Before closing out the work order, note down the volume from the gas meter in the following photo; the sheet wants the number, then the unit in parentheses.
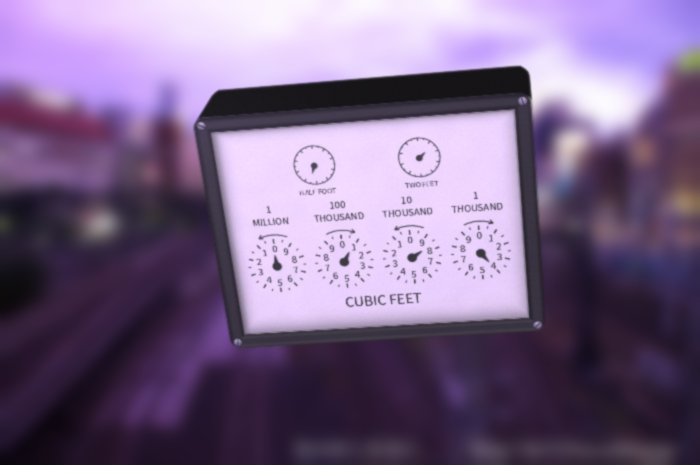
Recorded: 8400 (ft³)
